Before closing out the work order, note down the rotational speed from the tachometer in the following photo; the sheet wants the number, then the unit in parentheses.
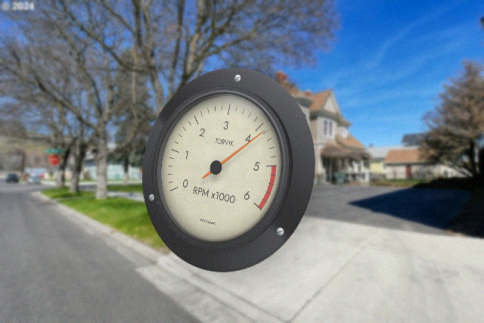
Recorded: 4200 (rpm)
